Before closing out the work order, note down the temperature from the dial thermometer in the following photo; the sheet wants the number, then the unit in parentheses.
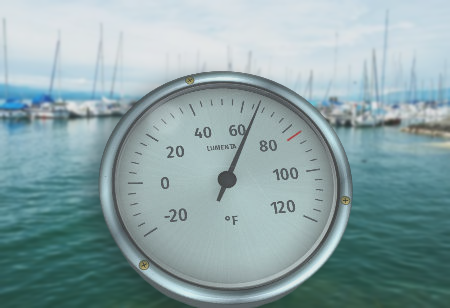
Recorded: 66 (°F)
